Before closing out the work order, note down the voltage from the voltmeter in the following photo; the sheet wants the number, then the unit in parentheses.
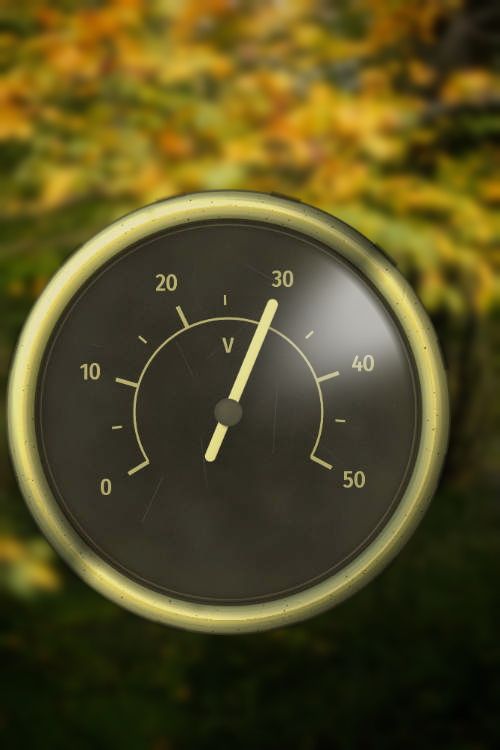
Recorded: 30 (V)
